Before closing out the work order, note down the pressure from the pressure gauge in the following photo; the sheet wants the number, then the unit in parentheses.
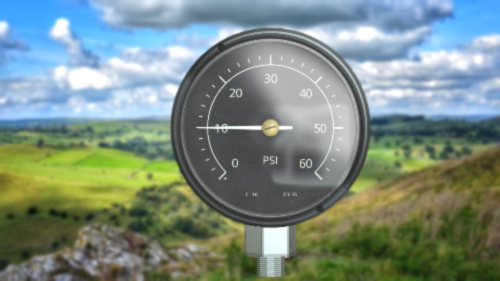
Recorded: 10 (psi)
